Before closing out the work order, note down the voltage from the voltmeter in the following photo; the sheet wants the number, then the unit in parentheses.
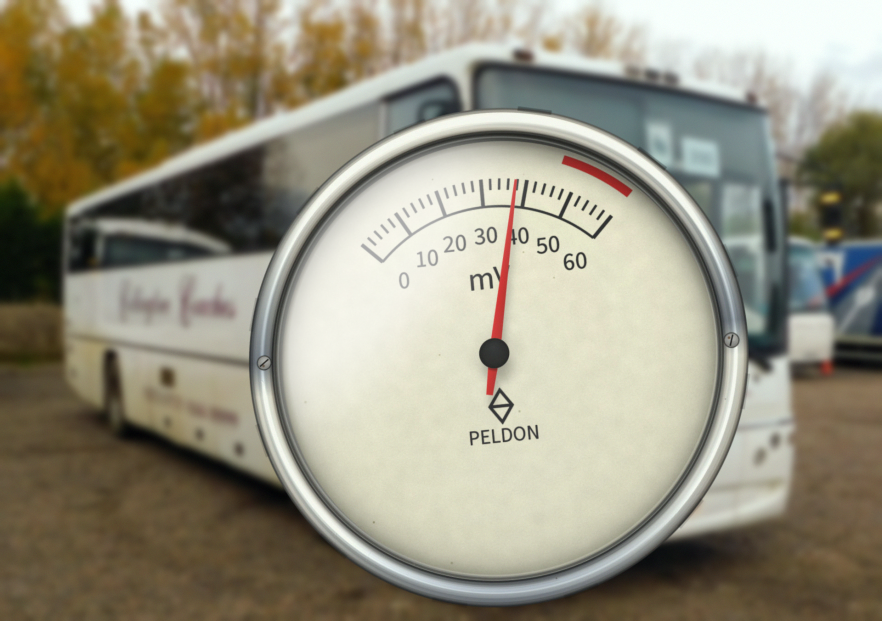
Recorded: 38 (mV)
